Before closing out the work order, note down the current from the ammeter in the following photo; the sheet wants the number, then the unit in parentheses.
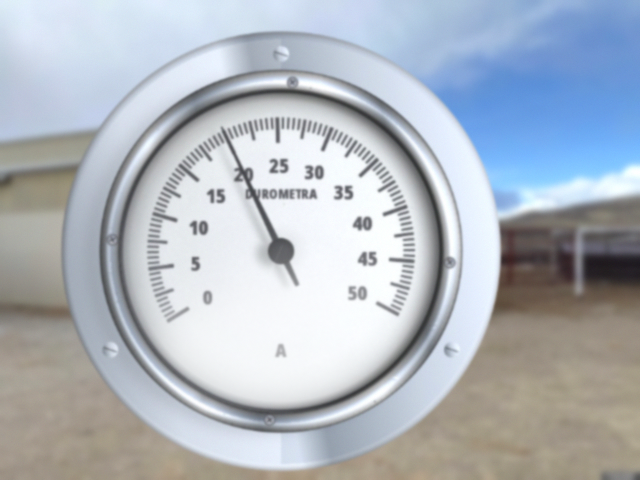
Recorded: 20 (A)
